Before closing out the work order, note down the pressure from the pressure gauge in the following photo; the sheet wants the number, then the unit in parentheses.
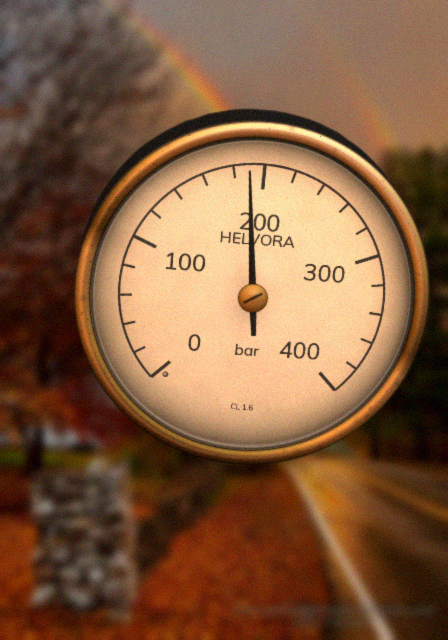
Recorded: 190 (bar)
